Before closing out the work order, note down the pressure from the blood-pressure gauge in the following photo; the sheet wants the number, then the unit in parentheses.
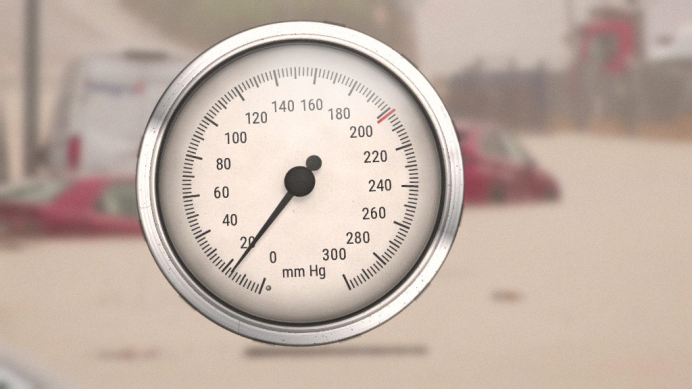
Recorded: 16 (mmHg)
